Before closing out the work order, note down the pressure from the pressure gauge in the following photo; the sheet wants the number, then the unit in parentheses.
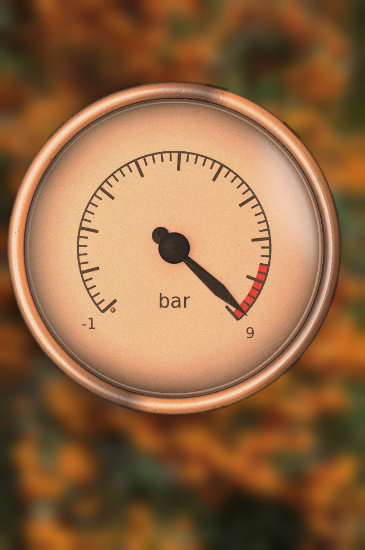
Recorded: 8.8 (bar)
